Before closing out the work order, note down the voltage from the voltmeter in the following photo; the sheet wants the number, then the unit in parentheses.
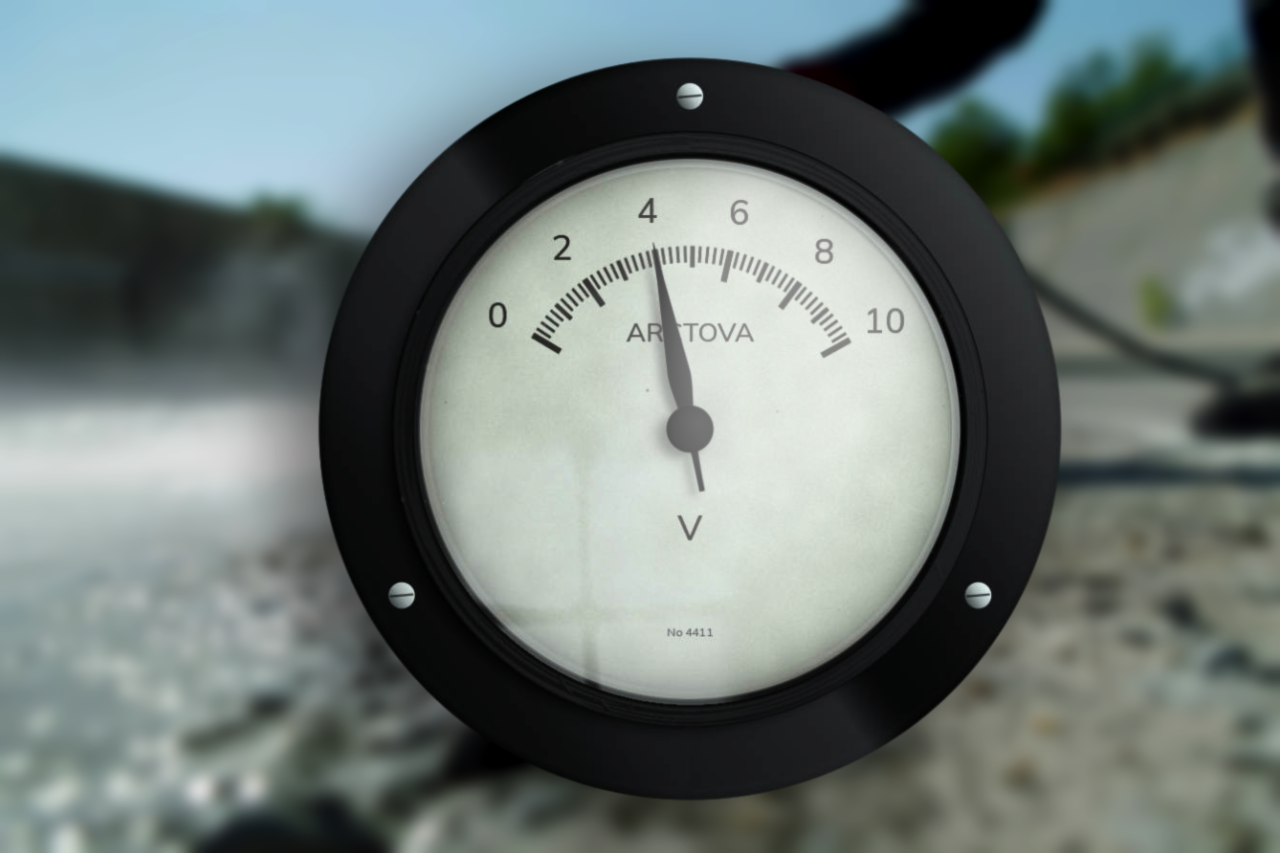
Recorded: 4 (V)
